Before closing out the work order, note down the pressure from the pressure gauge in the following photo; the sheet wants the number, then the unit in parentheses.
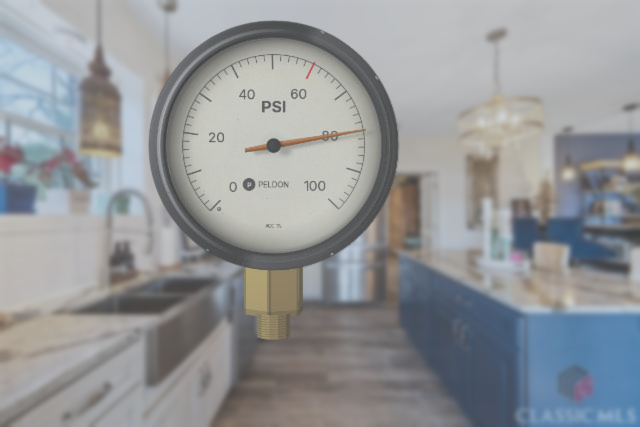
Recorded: 80 (psi)
